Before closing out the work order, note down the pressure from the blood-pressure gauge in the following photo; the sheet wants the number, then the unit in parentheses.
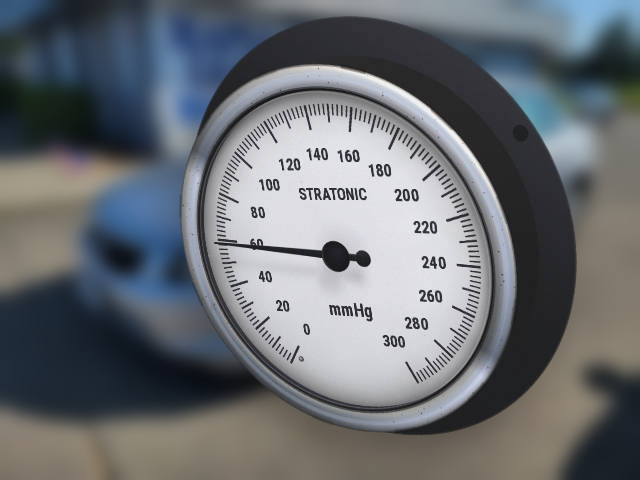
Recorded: 60 (mmHg)
